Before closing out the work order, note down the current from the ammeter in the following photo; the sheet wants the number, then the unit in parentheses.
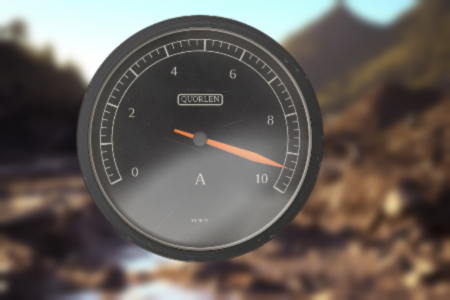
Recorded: 9.4 (A)
